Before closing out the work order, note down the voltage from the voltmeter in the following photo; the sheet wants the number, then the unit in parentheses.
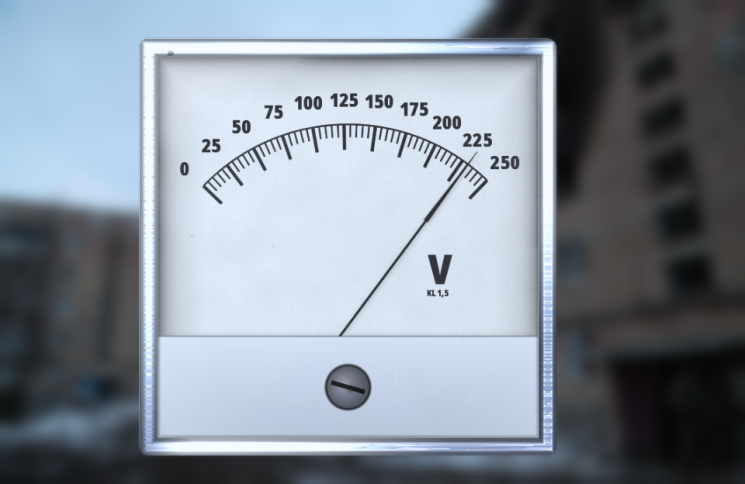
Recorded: 230 (V)
